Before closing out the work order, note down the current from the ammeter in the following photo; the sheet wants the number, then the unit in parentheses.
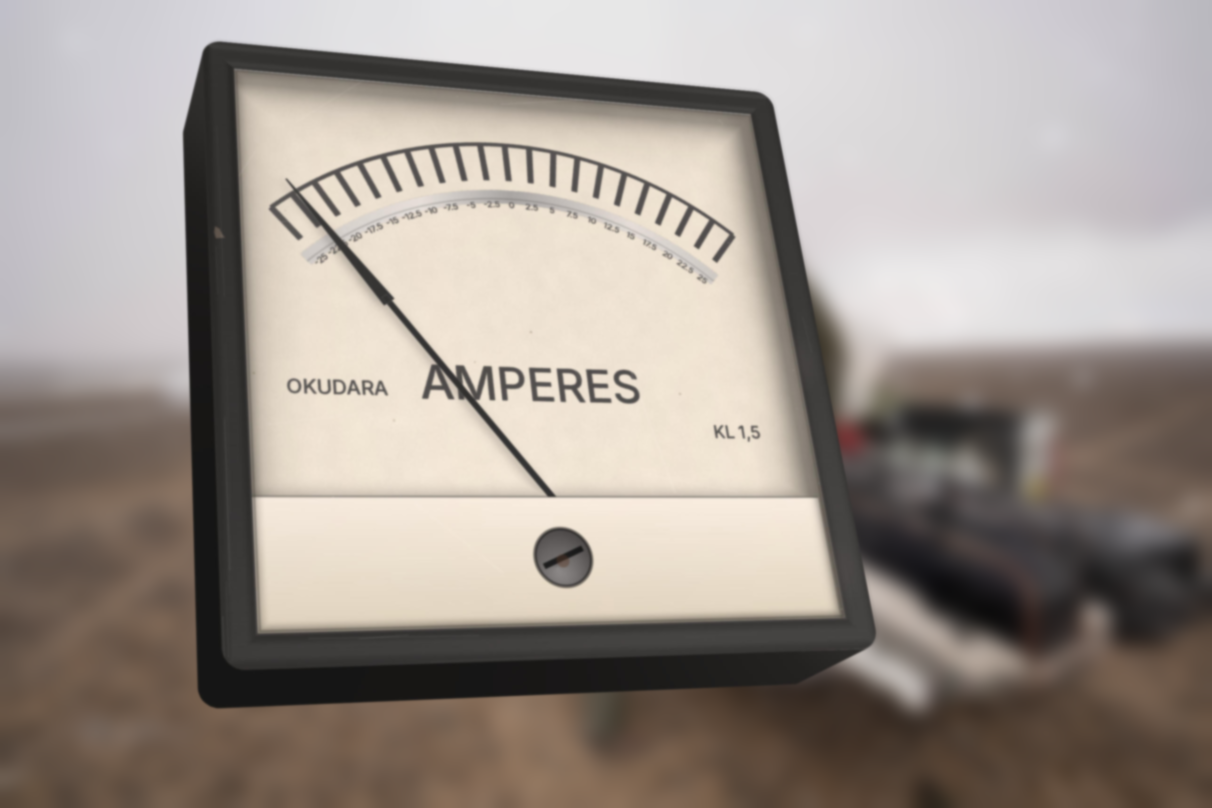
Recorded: -22.5 (A)
